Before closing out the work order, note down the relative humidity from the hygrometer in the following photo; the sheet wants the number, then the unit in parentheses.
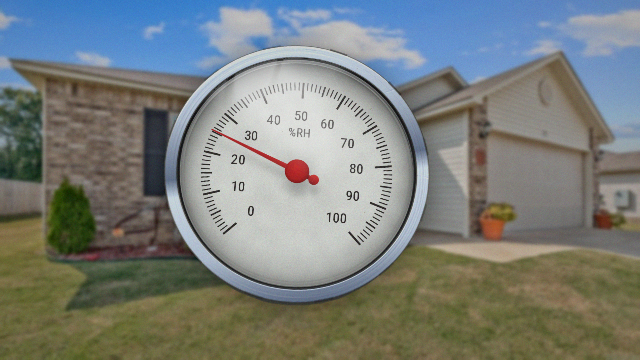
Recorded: 25 (%)
